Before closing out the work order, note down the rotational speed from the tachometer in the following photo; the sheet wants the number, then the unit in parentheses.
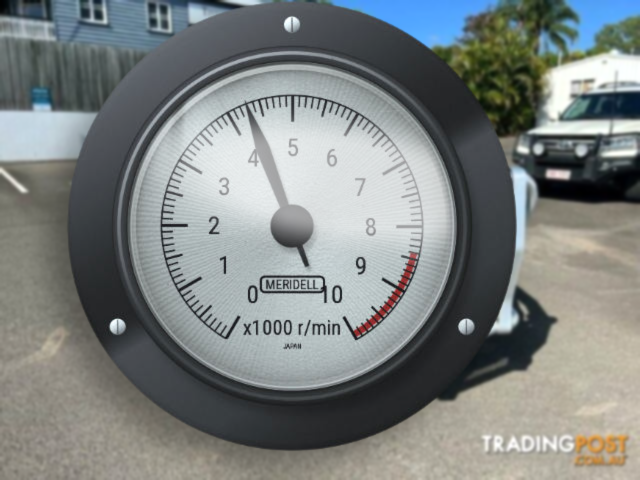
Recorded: 4300 (rpm)
